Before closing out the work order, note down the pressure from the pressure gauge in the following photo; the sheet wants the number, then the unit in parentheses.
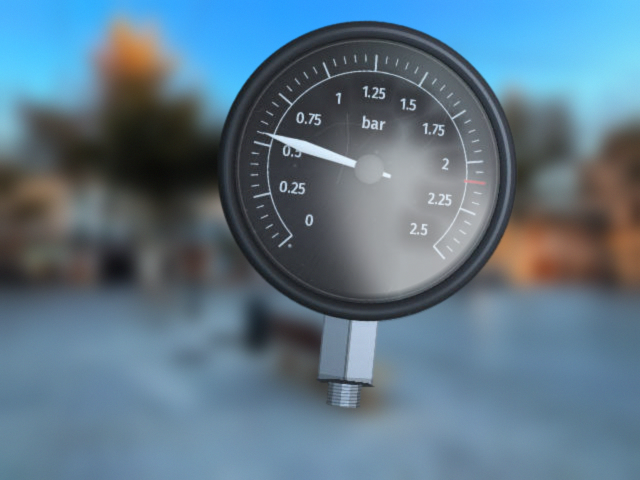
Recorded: 0.55 (bar)
